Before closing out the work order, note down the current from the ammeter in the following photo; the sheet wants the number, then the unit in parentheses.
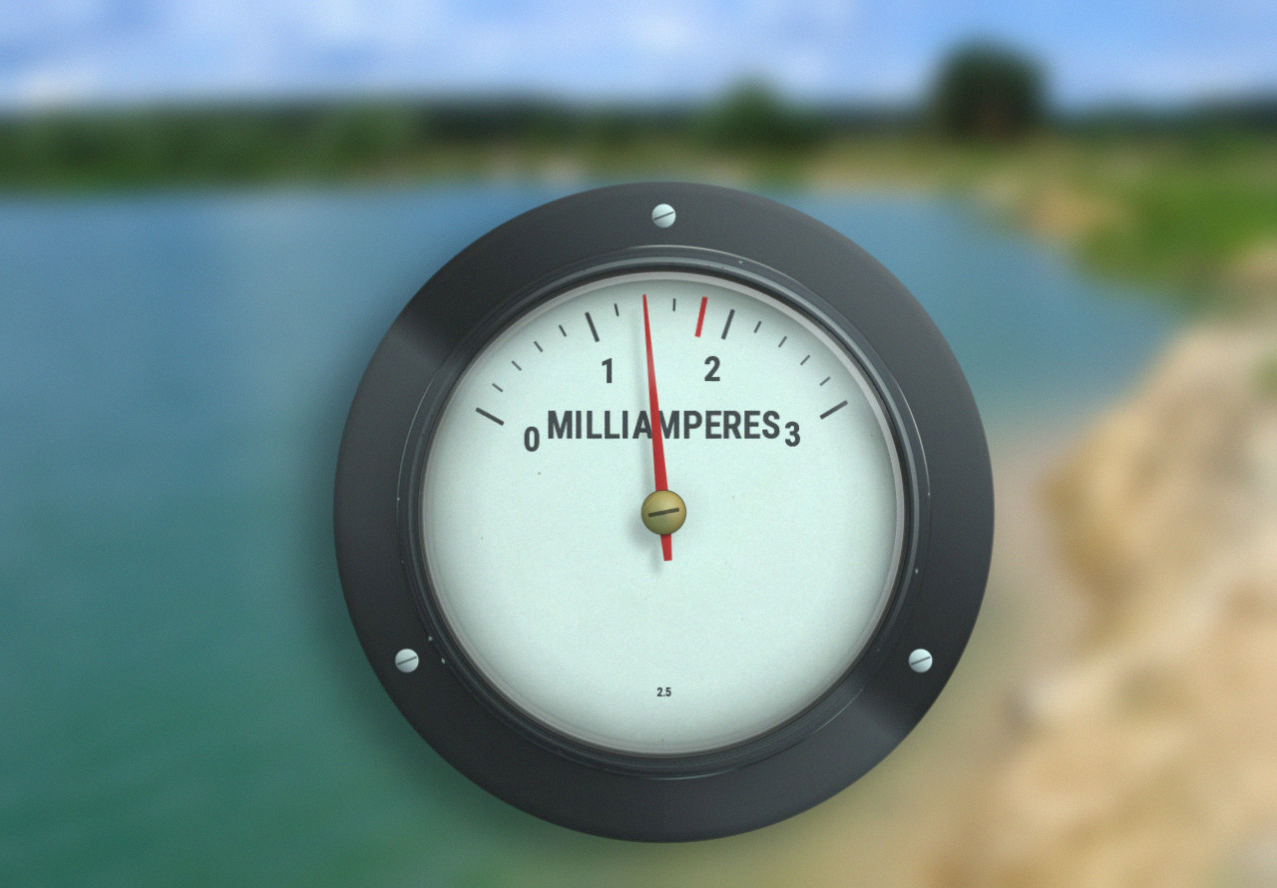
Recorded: 1.4 (mA)
